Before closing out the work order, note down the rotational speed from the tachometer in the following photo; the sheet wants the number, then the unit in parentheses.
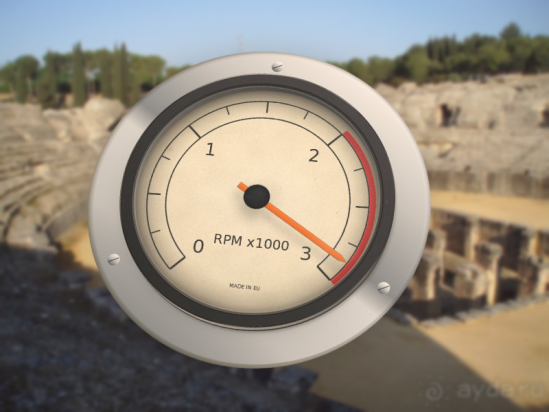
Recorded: 2875 (rpm)
